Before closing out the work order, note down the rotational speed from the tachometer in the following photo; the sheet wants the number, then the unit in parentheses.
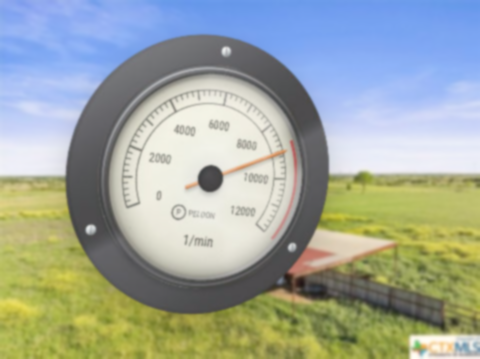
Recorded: 9000 (rpm)
